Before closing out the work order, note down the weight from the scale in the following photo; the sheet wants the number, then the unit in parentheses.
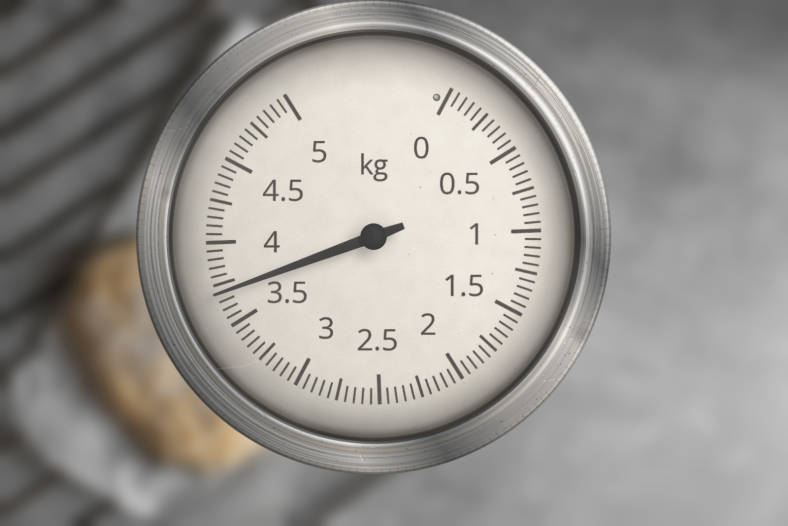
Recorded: 3.7 (kg)
